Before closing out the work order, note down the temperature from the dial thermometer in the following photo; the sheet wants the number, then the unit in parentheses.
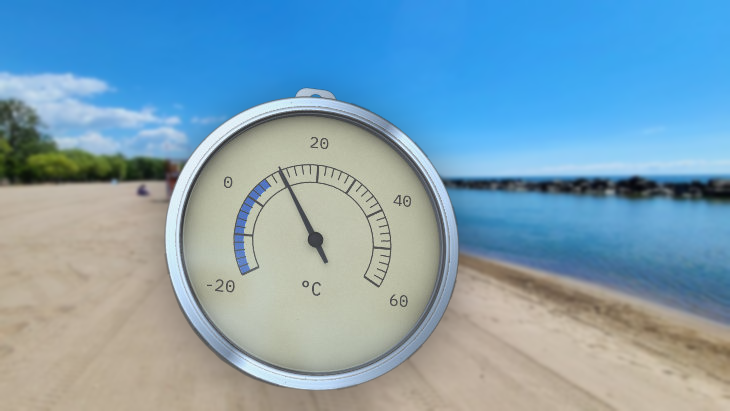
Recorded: 10 (°C)
